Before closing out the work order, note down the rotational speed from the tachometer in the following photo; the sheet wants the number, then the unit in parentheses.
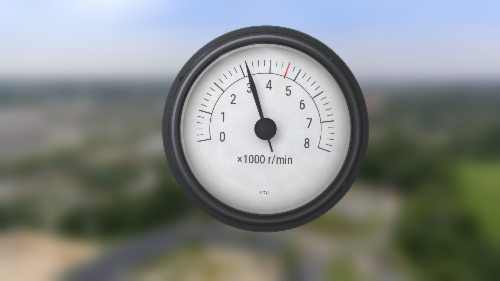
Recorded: 3200 (rpm)
